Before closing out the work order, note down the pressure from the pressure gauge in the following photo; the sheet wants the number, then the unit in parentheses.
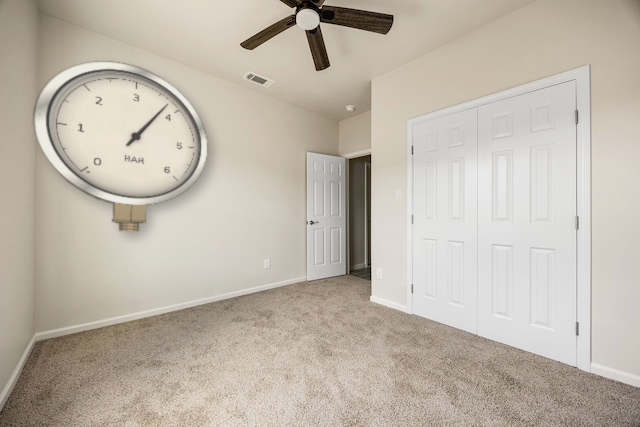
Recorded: 3.75 (bar)
